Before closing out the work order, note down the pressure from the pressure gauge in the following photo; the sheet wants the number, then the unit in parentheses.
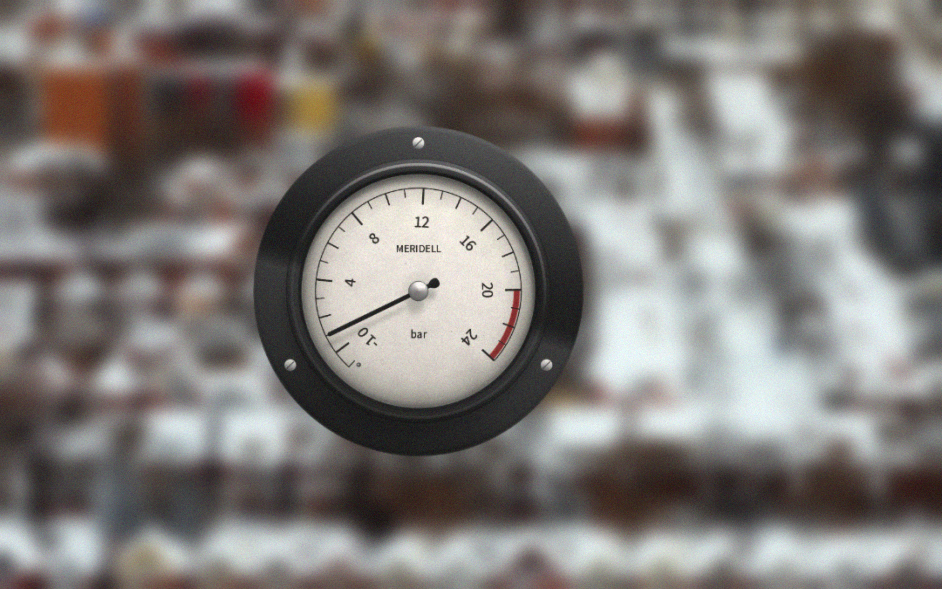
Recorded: 1 (bar)
